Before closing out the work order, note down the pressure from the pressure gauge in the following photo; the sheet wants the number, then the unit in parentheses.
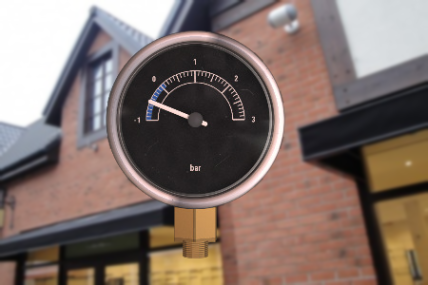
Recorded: -0.5 (bar)
